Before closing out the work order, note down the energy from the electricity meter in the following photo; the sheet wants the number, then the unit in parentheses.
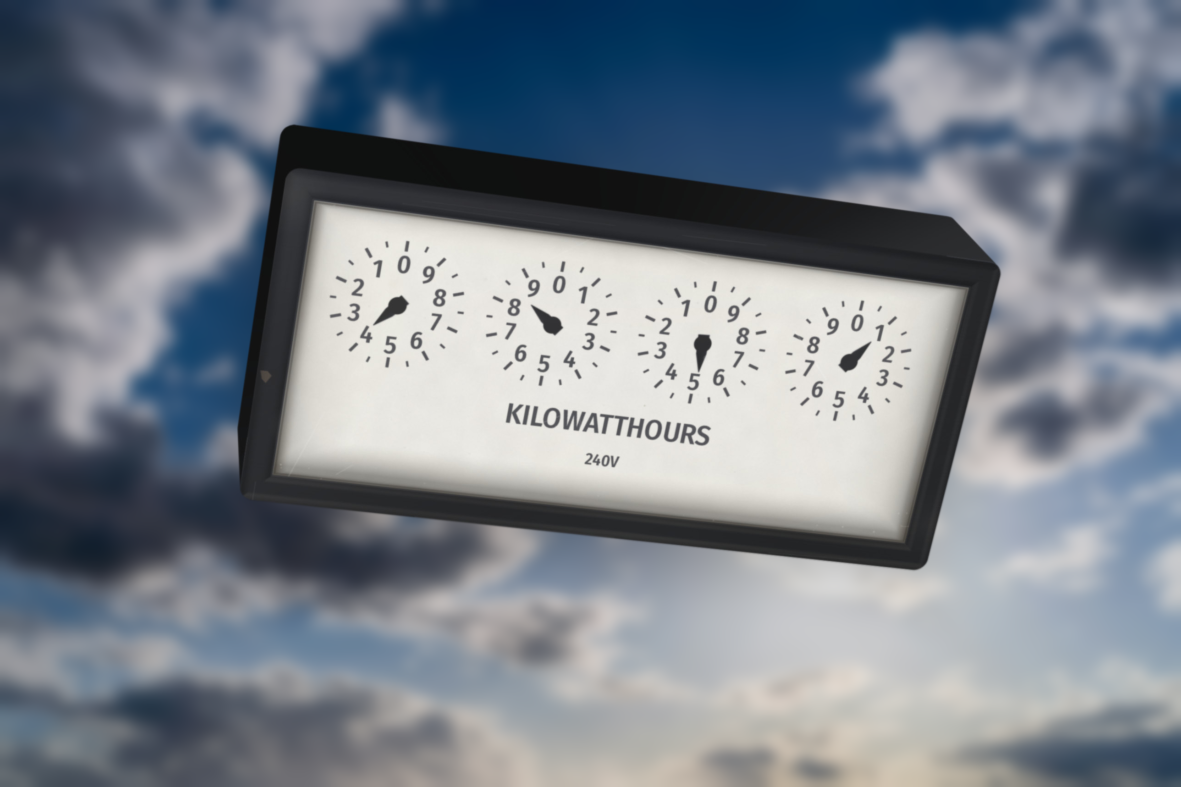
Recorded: 3851 (kWh)
